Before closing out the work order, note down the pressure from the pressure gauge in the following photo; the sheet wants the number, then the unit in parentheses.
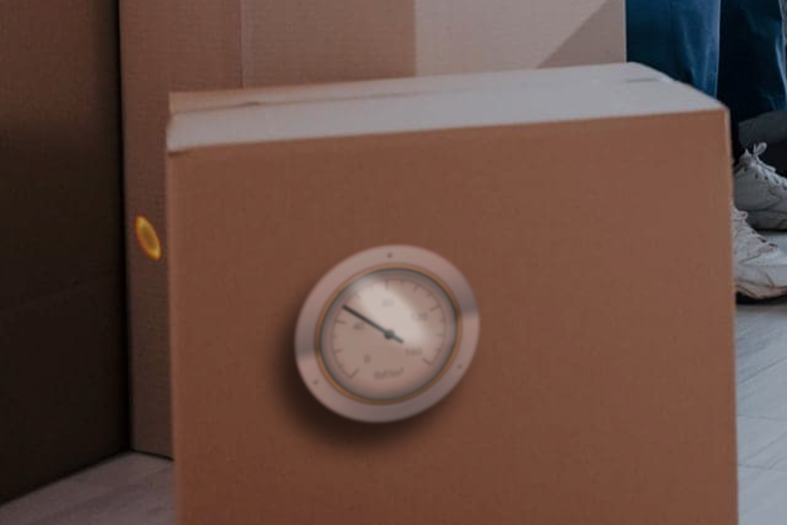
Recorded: 50 (psi)
